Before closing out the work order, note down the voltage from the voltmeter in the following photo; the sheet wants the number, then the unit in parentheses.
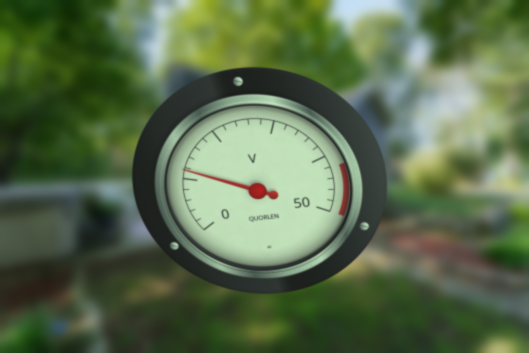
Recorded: 12 (V)
